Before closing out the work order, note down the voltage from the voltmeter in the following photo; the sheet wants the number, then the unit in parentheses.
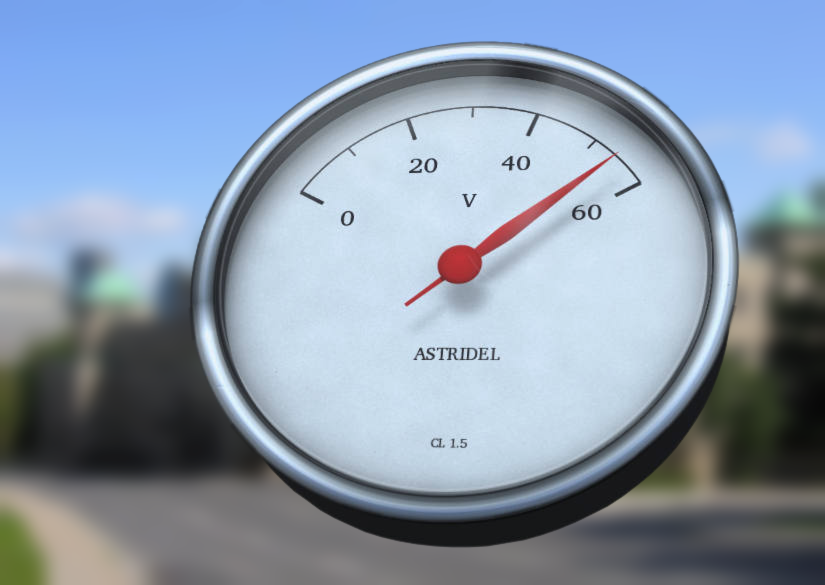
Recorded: 55 (V)
